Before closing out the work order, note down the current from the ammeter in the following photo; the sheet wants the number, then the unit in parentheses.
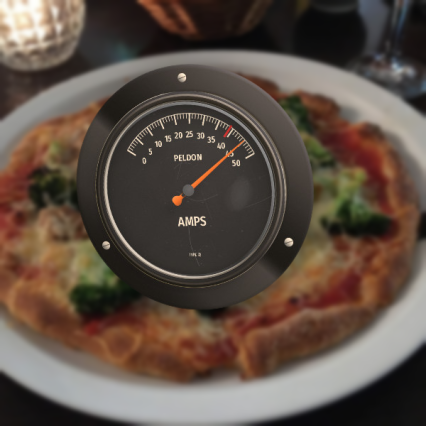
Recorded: 45 (A)
